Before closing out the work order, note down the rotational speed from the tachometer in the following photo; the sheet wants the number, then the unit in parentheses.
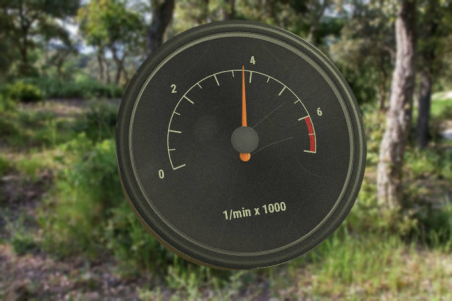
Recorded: 3750 (rpm)
